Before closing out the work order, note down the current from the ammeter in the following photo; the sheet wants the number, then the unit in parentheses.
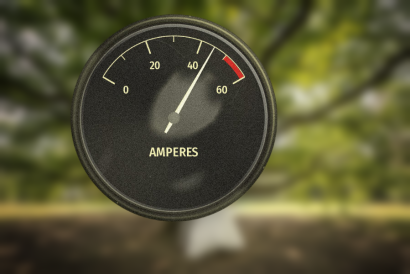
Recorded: 45 (A)
